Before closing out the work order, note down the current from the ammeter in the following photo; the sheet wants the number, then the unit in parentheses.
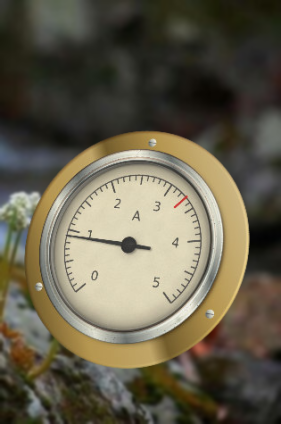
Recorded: 0.9 (A)
